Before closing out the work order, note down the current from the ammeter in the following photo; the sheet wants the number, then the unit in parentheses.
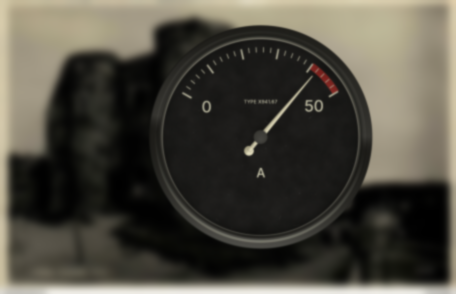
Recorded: 42 (A)
